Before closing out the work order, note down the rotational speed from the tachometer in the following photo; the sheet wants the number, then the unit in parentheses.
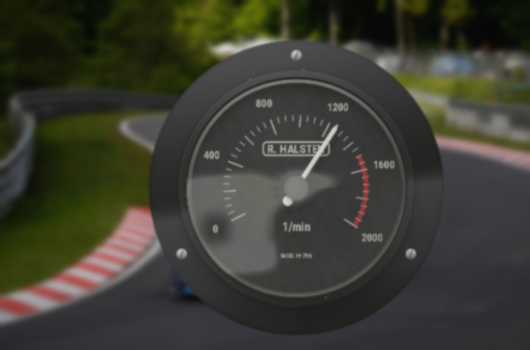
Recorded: 1250 (rpm)
